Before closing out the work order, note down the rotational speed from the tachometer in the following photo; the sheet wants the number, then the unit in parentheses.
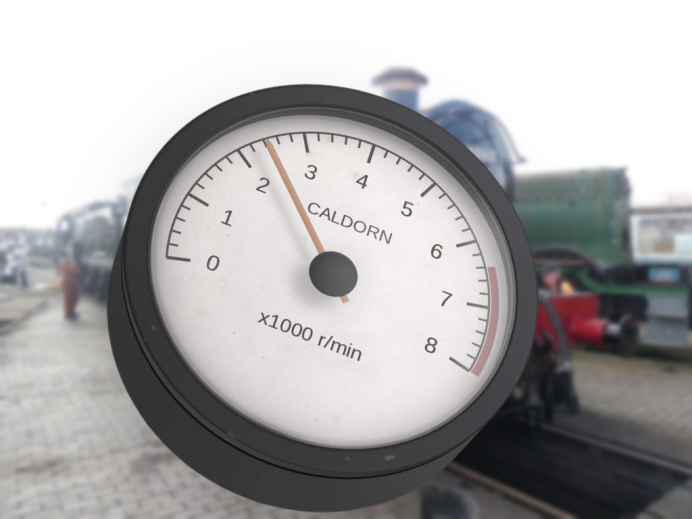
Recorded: 2400 (rpm)
